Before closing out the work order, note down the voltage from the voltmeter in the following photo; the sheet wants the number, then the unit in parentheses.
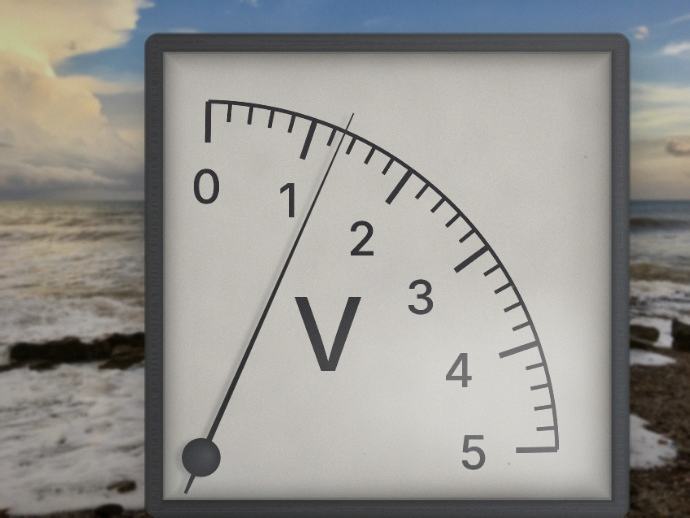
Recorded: 1.3 (V)
